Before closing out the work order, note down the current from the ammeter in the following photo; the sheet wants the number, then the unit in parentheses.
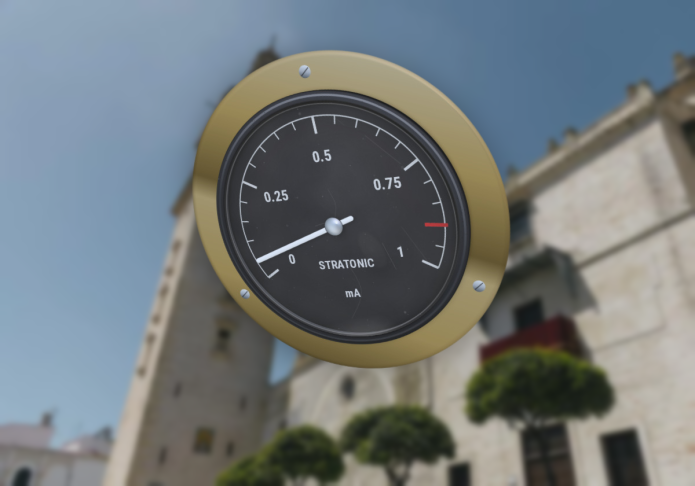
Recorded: 0.05 (mA)
